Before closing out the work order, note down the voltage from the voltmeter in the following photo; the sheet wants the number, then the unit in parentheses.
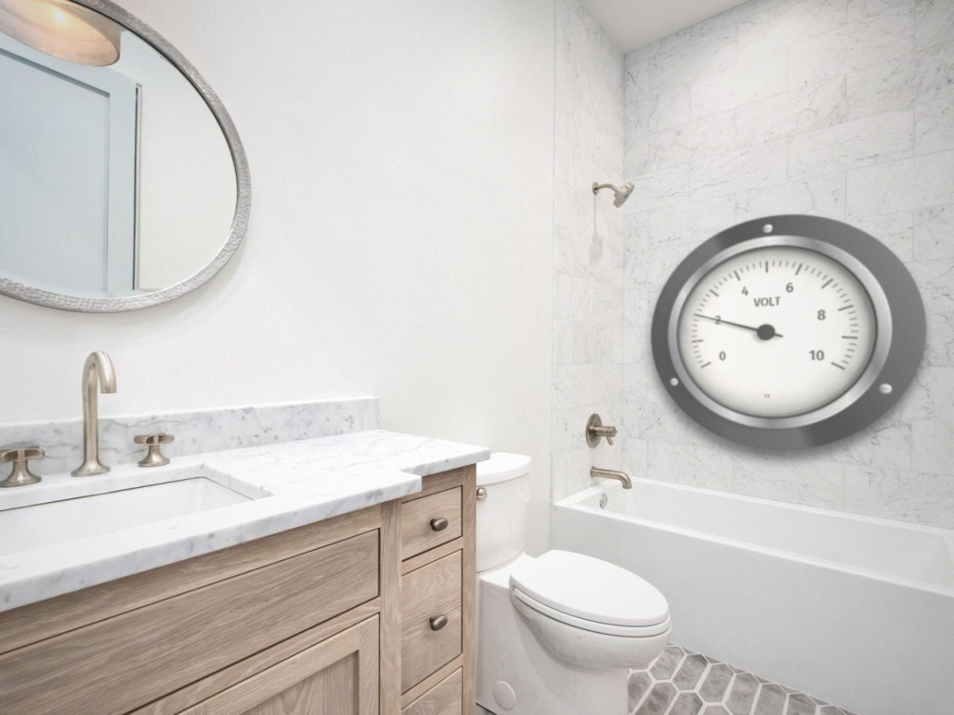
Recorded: 2 (V)
